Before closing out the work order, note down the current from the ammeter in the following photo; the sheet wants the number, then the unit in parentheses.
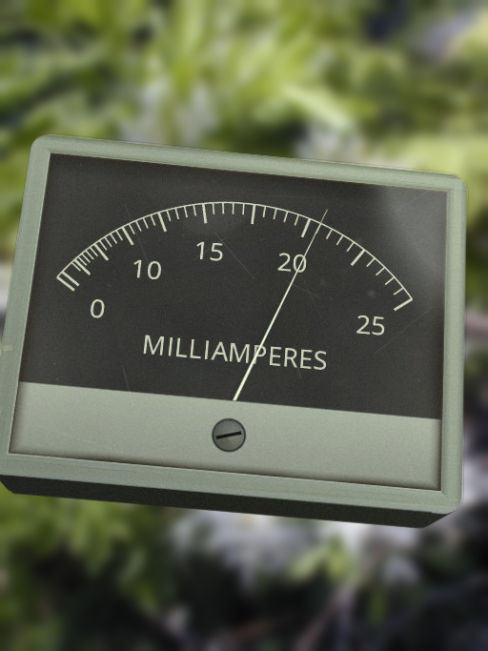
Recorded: 20.5 (mA)
